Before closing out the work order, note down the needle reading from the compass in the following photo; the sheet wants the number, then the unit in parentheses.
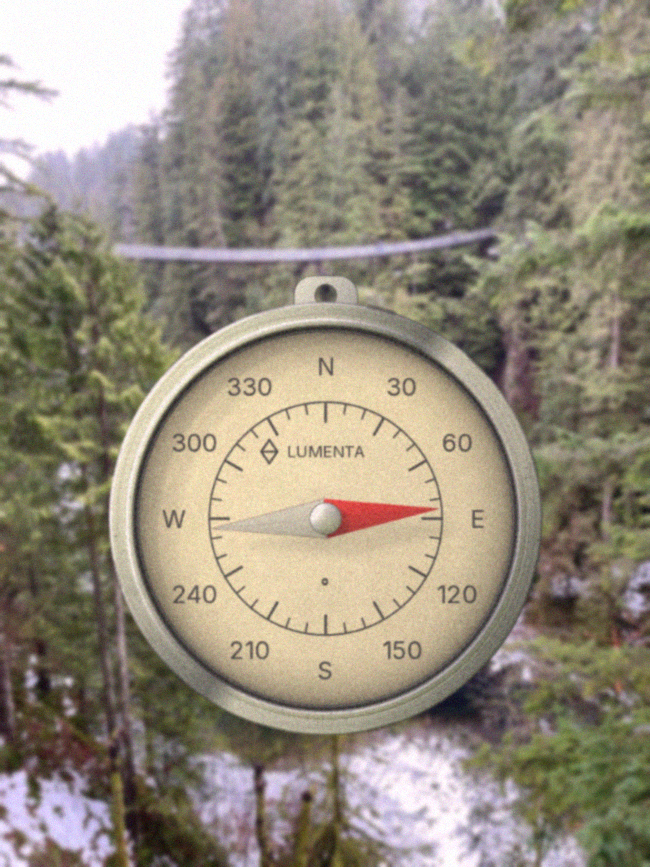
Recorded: 85 (°)
